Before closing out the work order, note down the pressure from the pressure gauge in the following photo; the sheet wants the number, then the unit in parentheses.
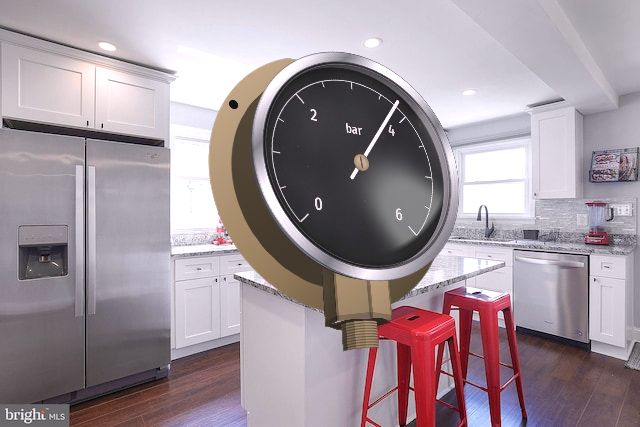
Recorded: 3.75 (bar)
